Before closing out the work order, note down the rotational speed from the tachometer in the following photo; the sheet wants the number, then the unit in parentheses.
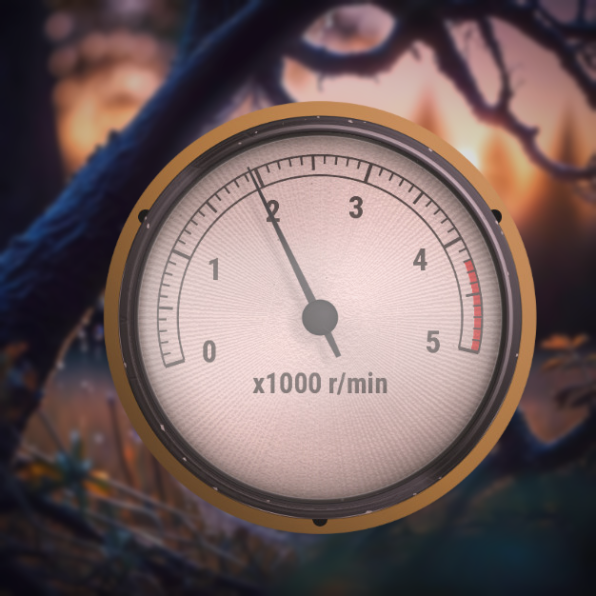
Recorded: 1950 (rpm)
